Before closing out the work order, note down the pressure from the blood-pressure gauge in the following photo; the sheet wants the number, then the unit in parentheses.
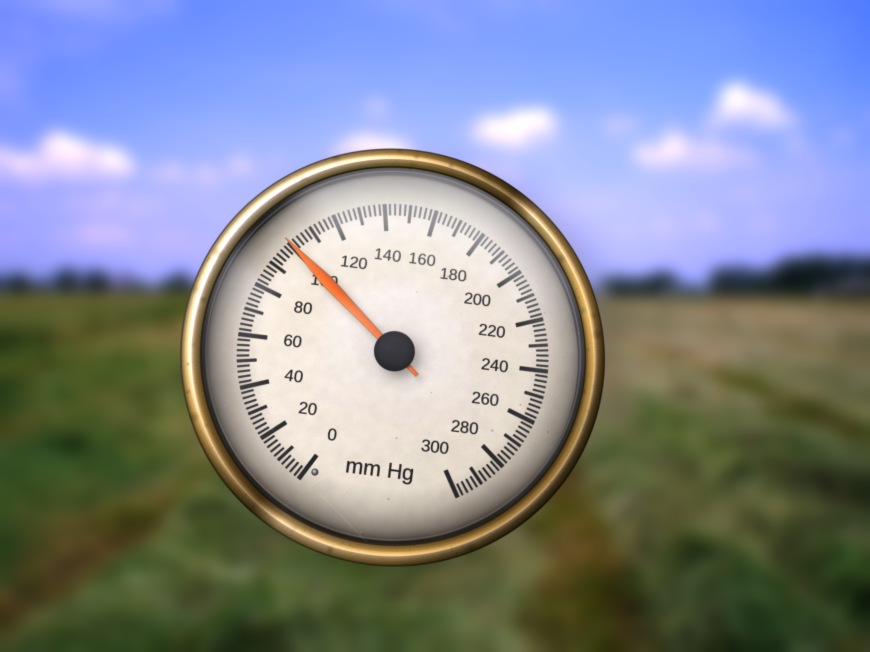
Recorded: 100 (mmHg)
